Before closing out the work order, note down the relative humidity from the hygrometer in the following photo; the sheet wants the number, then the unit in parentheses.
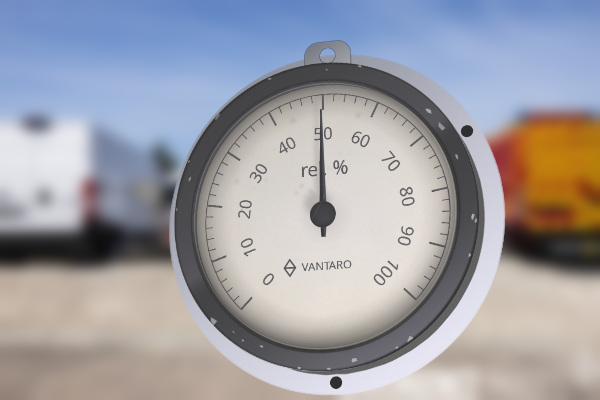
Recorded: 50 (%)
